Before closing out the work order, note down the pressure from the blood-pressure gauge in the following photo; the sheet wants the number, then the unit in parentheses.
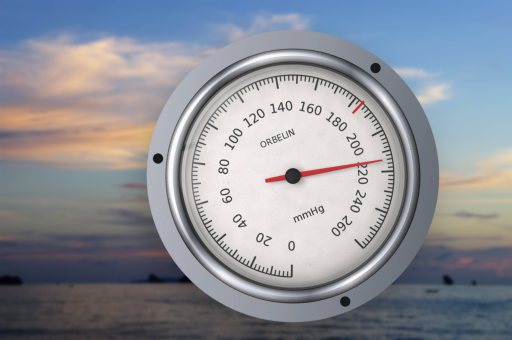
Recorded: 214 (mmHg)
